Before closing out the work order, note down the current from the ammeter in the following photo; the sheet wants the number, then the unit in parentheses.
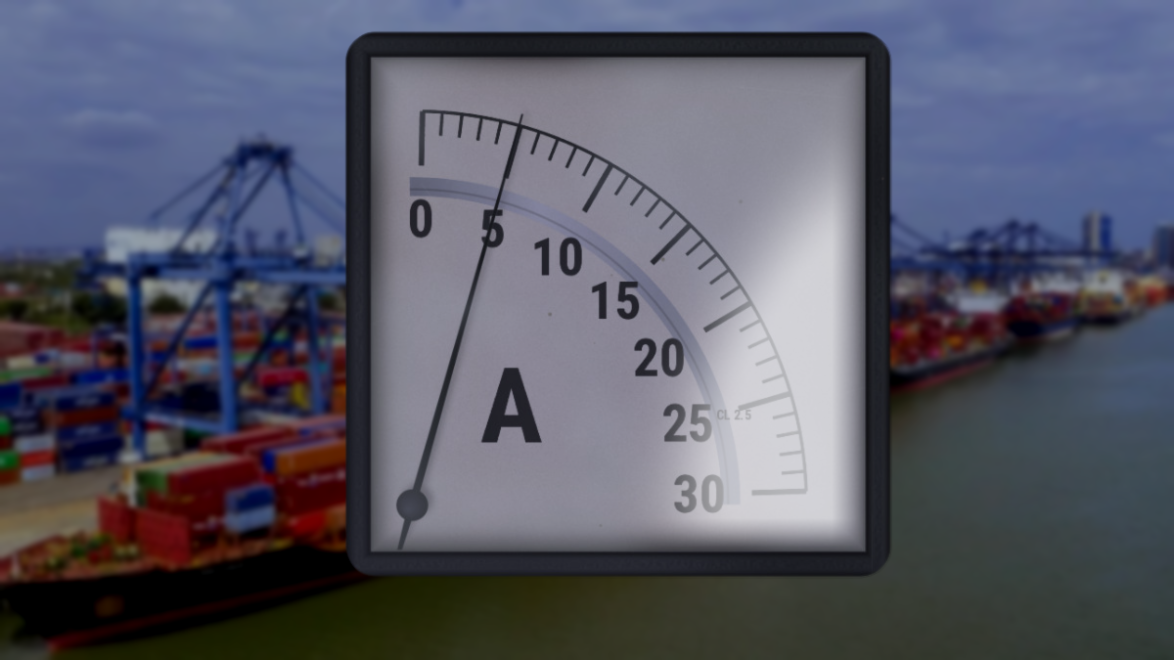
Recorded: 5 (A)
